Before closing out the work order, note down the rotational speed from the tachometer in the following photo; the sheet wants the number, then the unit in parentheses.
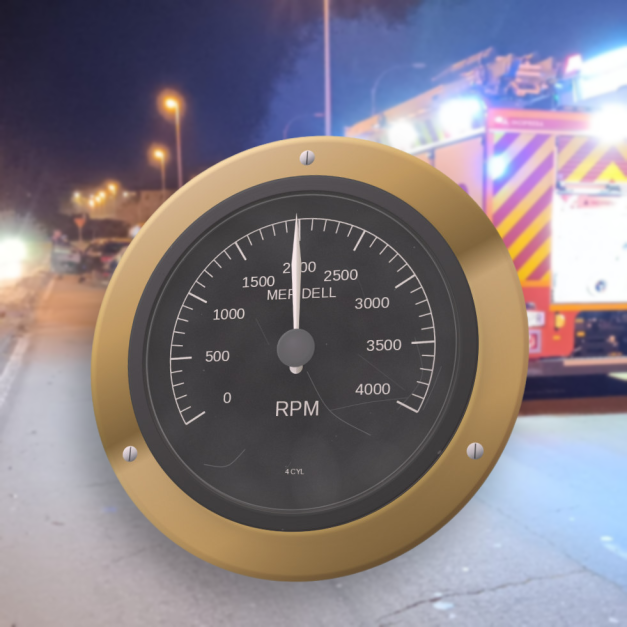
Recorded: 2000 (rpm)
